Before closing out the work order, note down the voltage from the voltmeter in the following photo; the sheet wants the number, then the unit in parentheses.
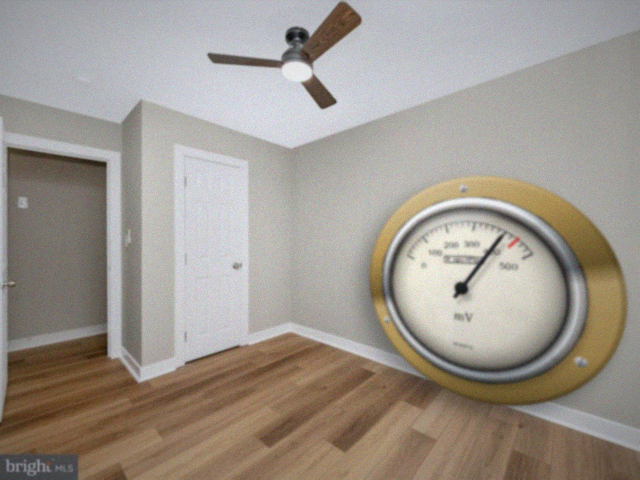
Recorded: 400 (mV)
